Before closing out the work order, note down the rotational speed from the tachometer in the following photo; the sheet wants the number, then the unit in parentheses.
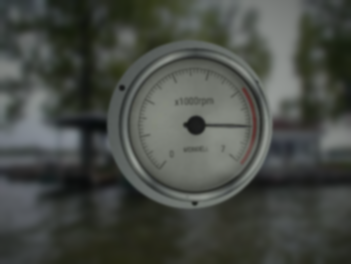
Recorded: 6000 (rpm)
